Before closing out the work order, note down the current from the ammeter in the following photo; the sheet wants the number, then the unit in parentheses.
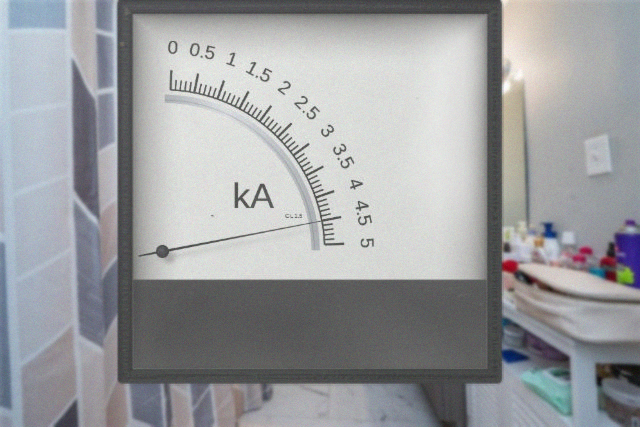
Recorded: 4.5 (kA)
